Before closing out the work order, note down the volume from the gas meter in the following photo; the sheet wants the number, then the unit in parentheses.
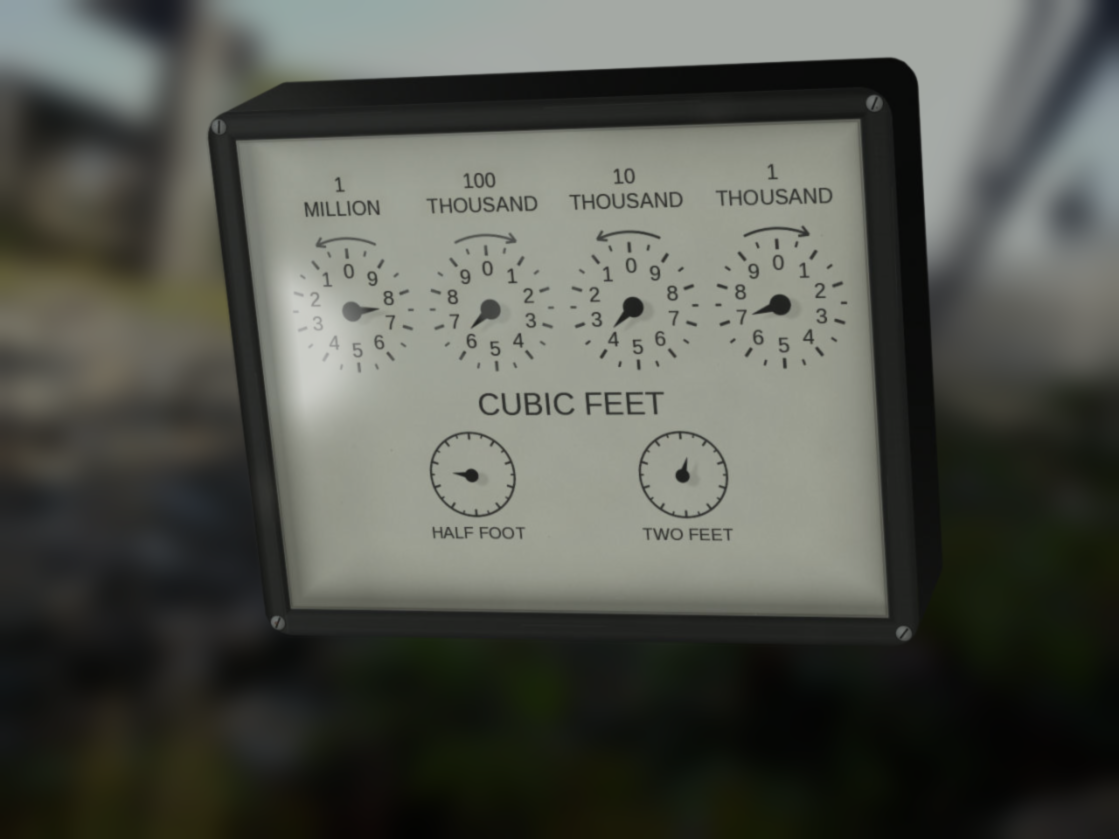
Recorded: 763700 (ft³)
